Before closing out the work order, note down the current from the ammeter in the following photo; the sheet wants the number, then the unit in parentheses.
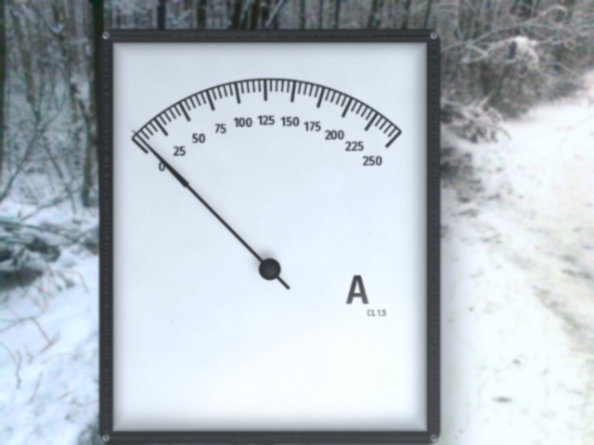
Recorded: 5 (A)
